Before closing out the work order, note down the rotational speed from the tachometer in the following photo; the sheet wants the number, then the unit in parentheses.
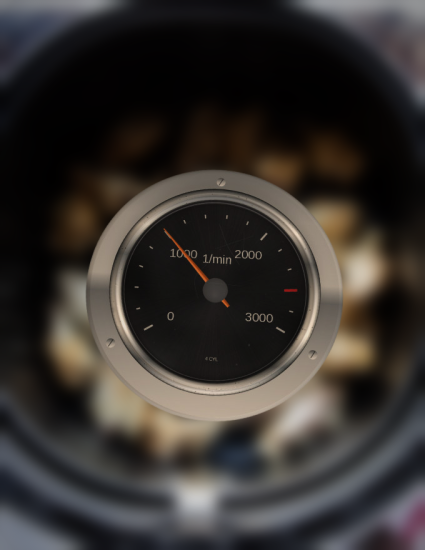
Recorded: 1000 (rpm)
